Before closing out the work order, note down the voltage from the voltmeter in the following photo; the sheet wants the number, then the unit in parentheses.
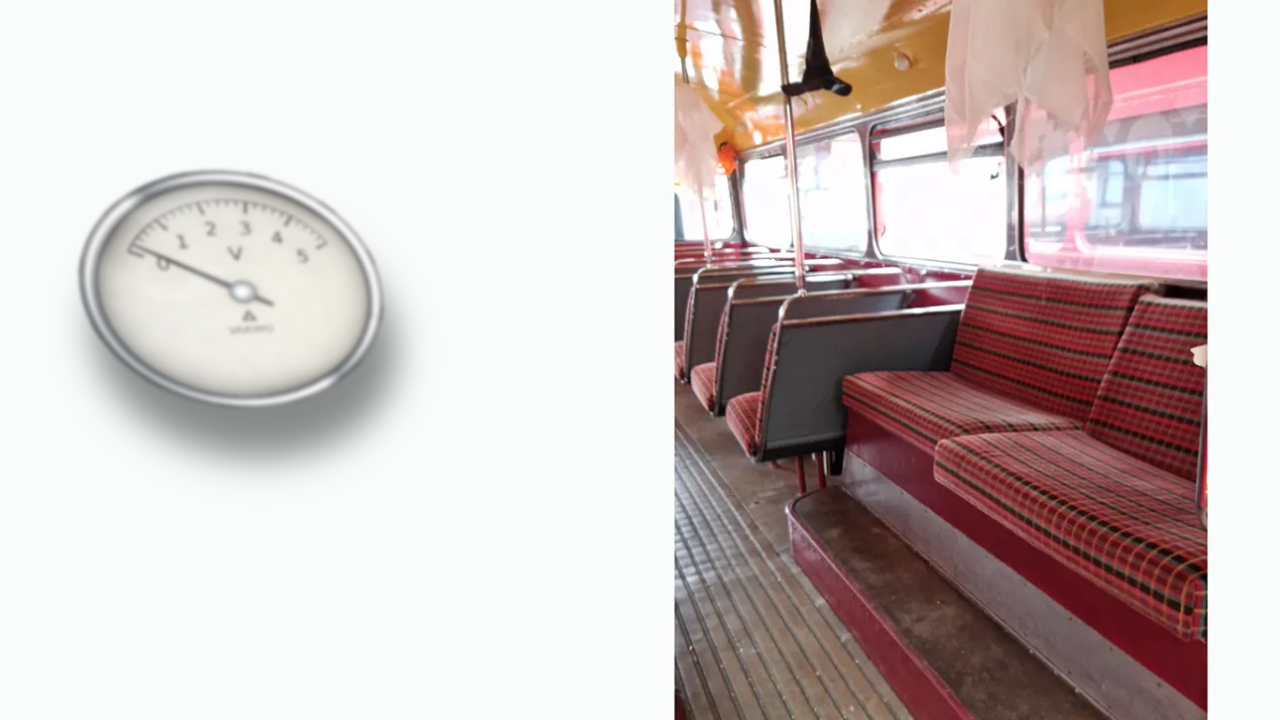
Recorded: 0.2 (V)
